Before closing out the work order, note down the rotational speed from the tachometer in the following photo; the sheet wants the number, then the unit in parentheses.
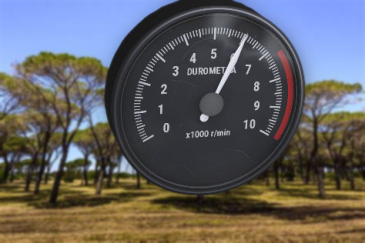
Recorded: 6000 (rpm)
